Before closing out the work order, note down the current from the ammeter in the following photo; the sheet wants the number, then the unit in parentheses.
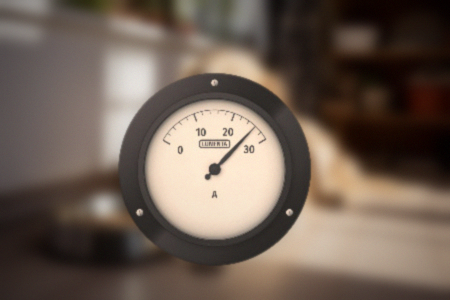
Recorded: 26 (A)
